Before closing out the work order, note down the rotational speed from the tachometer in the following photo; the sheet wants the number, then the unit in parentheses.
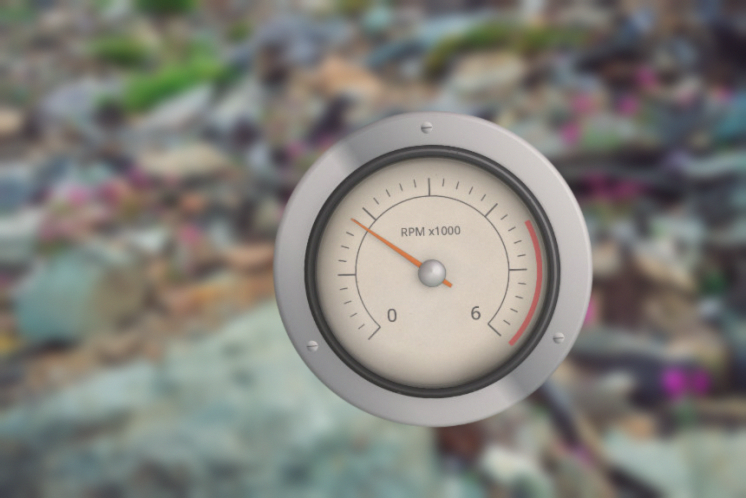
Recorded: 1800 (rpm)
